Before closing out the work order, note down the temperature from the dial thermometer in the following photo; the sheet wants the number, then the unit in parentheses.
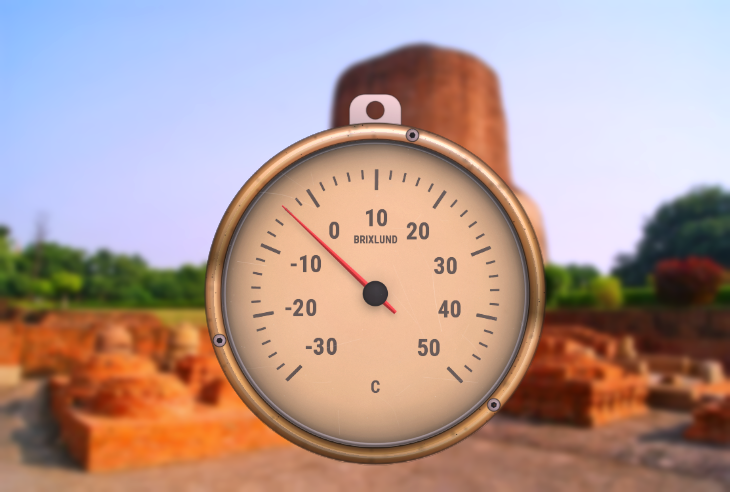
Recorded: -4 (°C)
